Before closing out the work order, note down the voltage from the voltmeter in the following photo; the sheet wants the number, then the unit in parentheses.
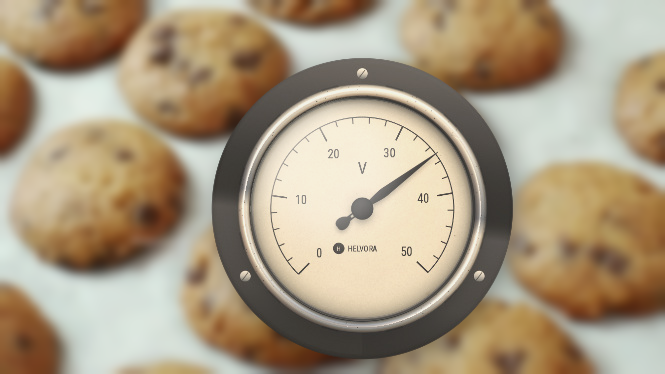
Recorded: 35 (V)
